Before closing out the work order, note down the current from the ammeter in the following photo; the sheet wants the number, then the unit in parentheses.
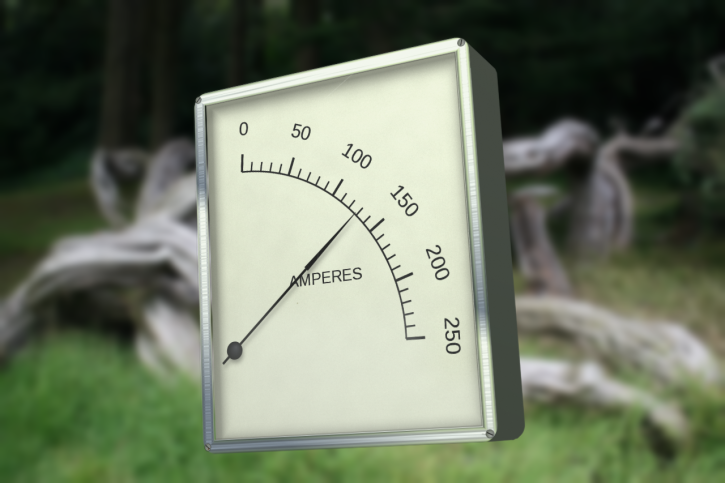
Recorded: 130 (A)
